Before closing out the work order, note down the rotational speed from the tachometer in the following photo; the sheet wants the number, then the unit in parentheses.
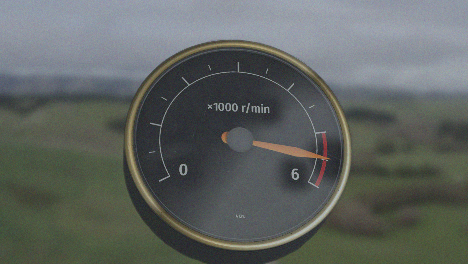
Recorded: 5500 (rpm)
